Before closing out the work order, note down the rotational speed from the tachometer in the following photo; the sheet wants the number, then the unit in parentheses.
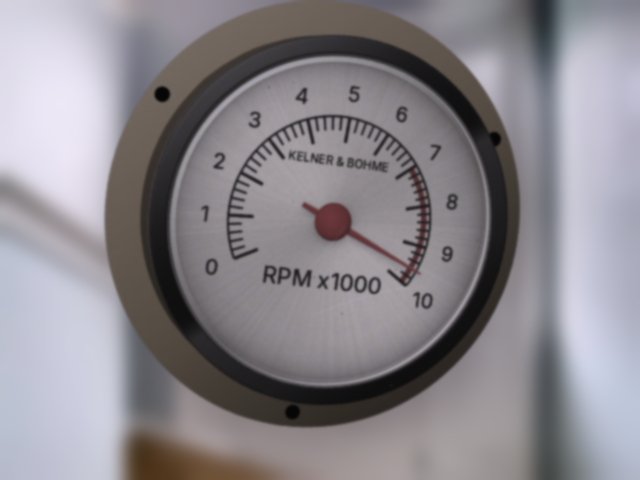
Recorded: 9600 (rpm)
